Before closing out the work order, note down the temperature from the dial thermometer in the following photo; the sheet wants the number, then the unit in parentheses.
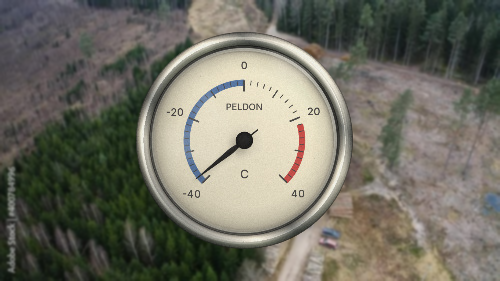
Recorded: -38 (°C)
